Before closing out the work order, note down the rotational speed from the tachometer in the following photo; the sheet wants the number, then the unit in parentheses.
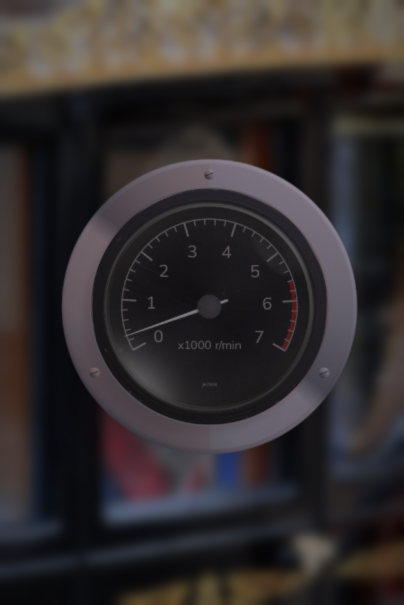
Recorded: 300 (rpm)
